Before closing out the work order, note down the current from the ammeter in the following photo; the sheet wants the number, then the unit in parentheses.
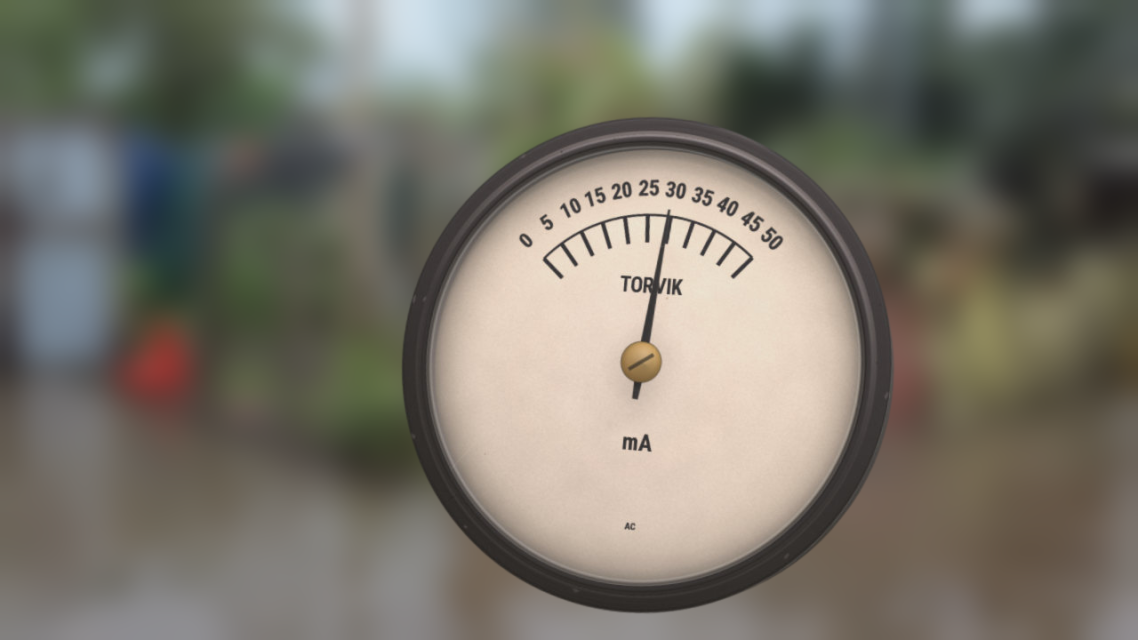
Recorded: 30 (mA)
